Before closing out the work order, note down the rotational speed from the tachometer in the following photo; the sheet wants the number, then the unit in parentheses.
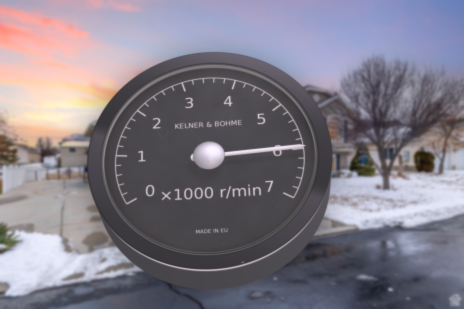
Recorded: 6000 (rpm)
